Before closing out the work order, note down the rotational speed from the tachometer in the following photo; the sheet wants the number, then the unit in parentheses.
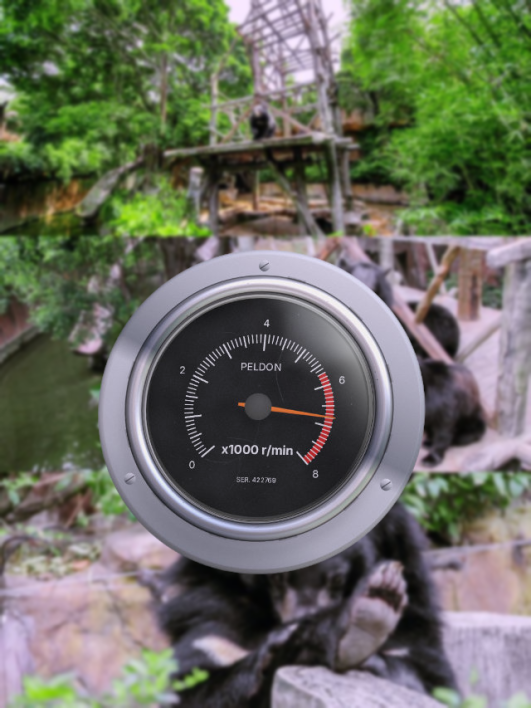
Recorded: 6800 (rpm)
